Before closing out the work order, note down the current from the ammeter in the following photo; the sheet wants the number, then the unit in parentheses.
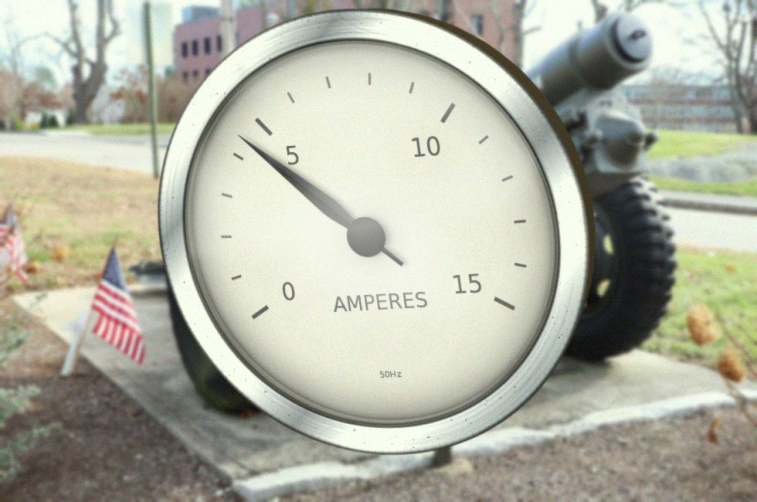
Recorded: 4.5 (A)
